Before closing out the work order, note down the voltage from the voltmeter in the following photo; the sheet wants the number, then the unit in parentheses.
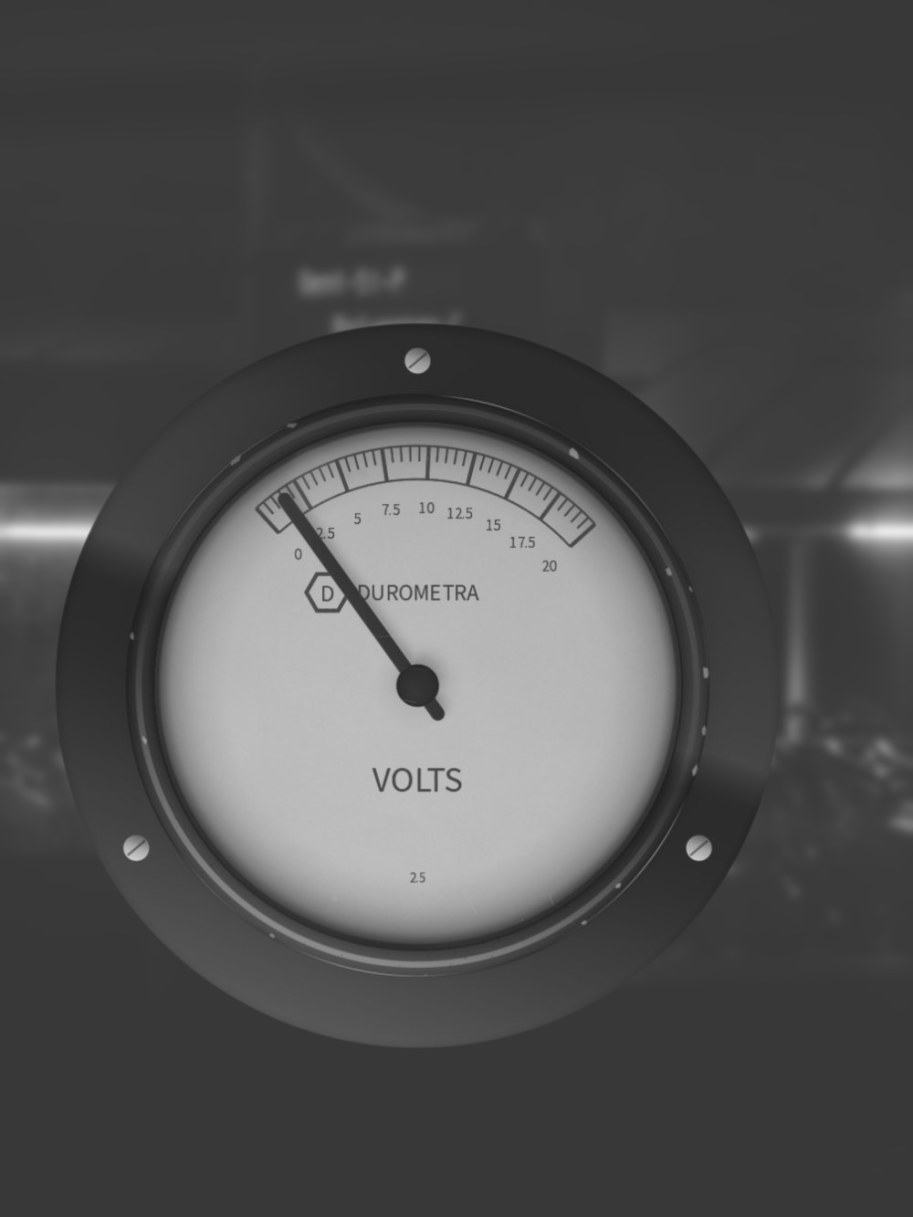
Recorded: 1.5 (V)
